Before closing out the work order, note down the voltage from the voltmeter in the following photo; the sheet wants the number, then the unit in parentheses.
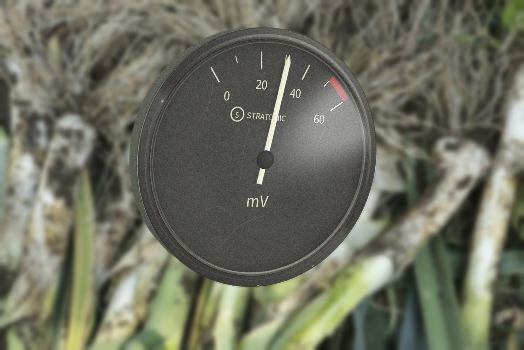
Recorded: 30 (mV)
